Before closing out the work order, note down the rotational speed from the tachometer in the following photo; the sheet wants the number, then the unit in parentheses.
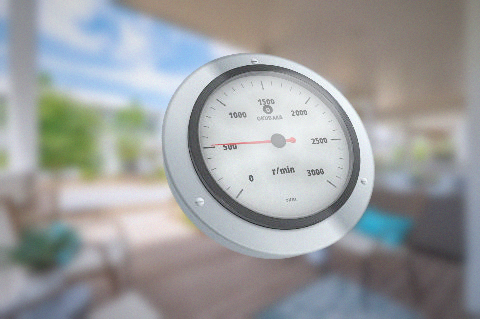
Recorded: 500 (rpm)
